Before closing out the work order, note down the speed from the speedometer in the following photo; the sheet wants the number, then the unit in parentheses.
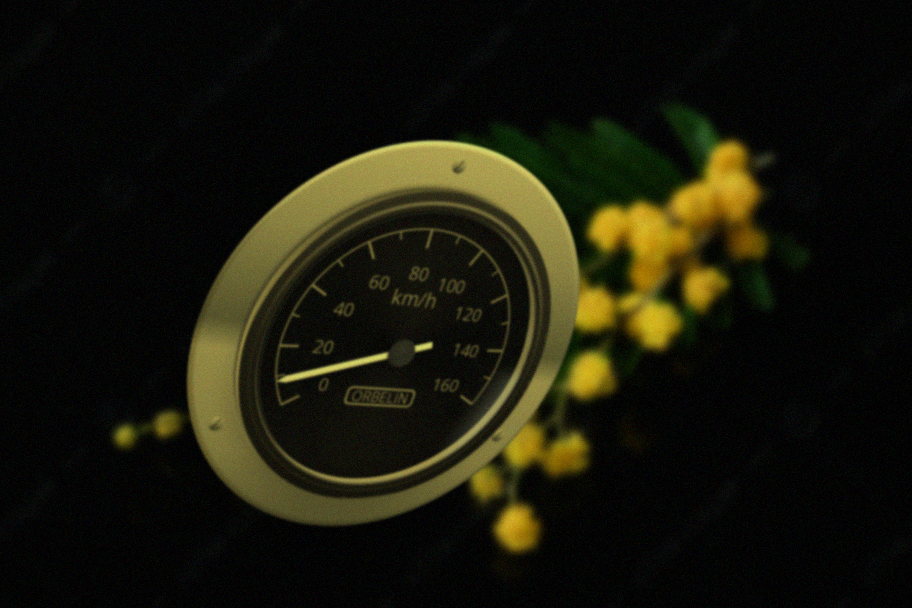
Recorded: 10 (km/h)
